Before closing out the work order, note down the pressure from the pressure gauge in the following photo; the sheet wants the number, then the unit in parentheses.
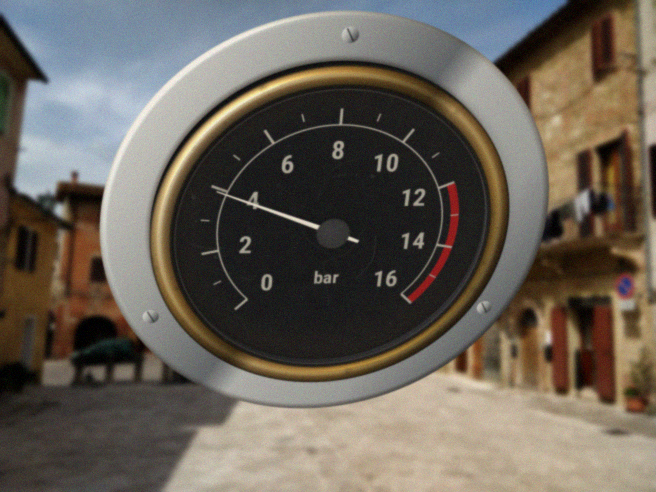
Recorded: 4 (bar)
